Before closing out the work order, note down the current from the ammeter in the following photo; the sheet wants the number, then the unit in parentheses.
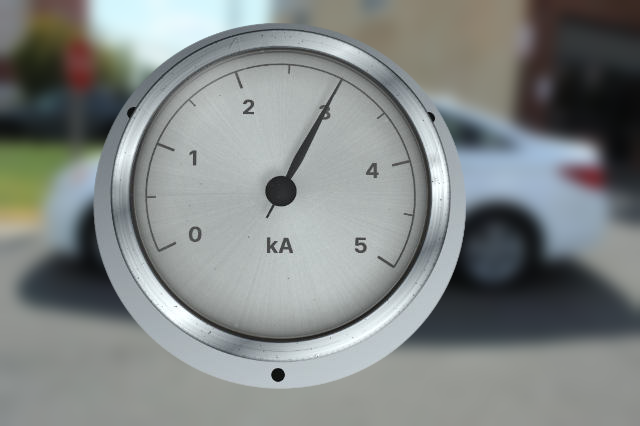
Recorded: 3 (kA)
